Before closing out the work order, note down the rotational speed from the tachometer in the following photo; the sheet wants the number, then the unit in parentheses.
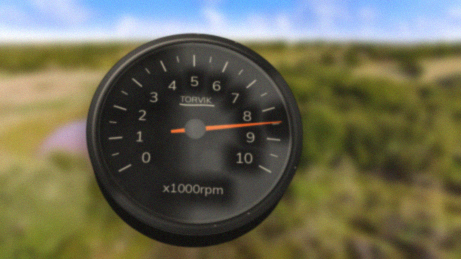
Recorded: 8500 (rpm)
